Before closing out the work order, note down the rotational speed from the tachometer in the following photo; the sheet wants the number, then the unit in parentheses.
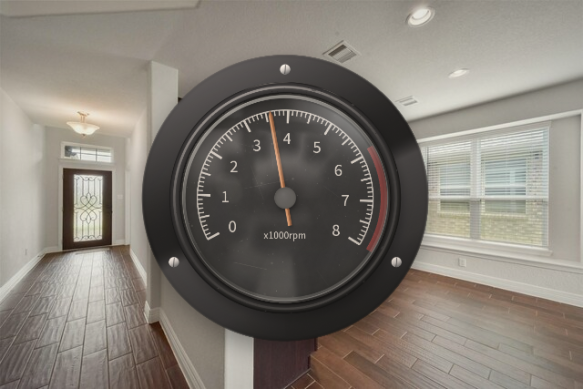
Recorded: 3600 (rpm)
